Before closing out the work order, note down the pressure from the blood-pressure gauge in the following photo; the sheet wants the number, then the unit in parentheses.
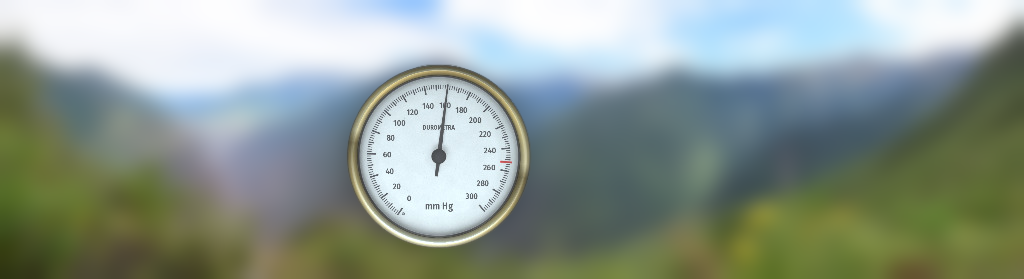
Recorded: 160 (mmHg)
